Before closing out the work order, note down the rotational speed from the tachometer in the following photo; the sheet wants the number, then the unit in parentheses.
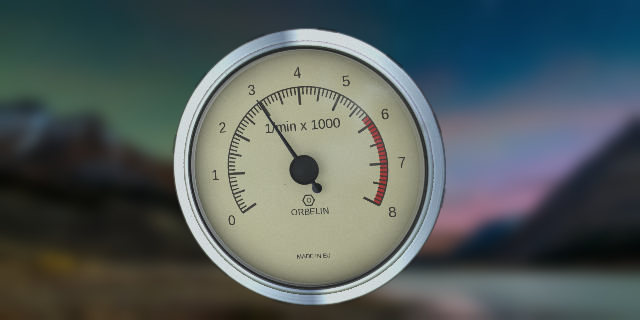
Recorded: 3000 (rpm)
